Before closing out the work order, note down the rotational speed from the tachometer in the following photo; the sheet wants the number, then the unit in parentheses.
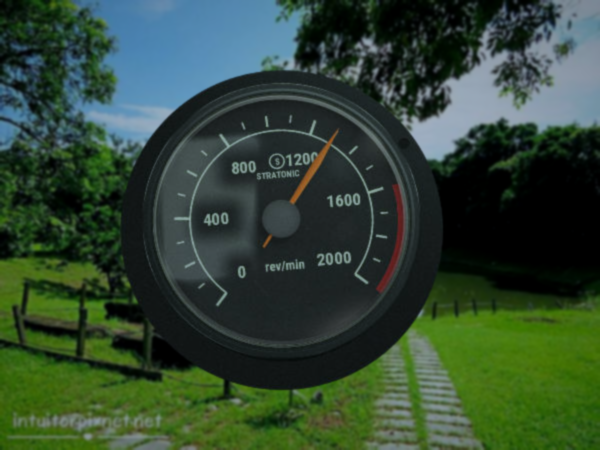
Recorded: 1300 (rpm)
